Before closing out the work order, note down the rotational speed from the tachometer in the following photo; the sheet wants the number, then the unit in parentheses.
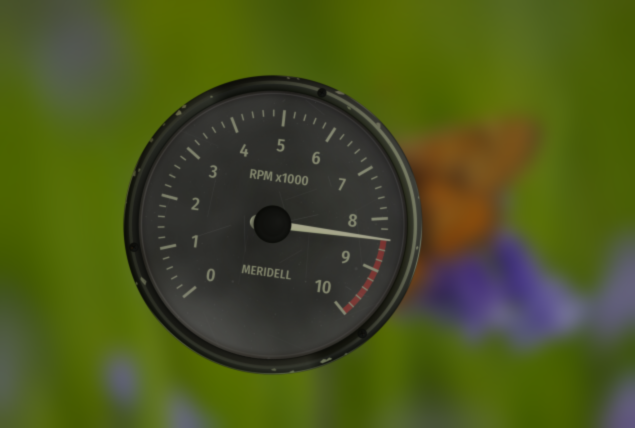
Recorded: 8400 (rpm)
